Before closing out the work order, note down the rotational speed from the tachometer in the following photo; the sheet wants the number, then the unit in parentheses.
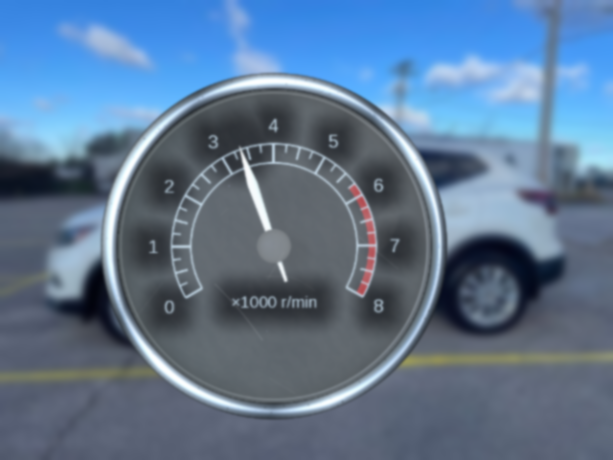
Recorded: 3375 (rpm)
